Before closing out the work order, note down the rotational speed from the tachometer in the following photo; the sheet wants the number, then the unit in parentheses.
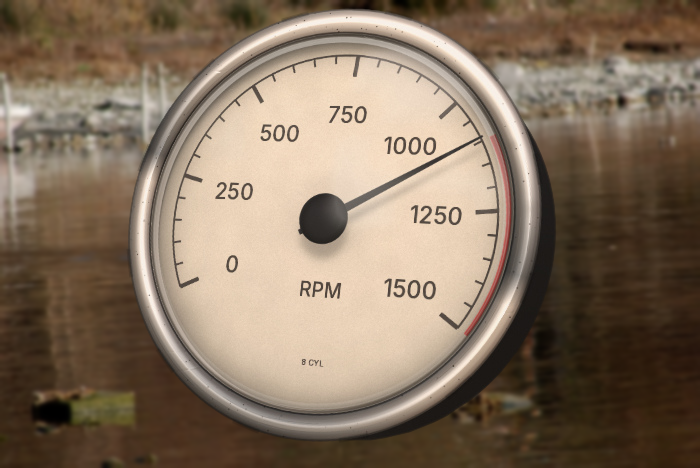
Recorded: 1100 (rpm)
